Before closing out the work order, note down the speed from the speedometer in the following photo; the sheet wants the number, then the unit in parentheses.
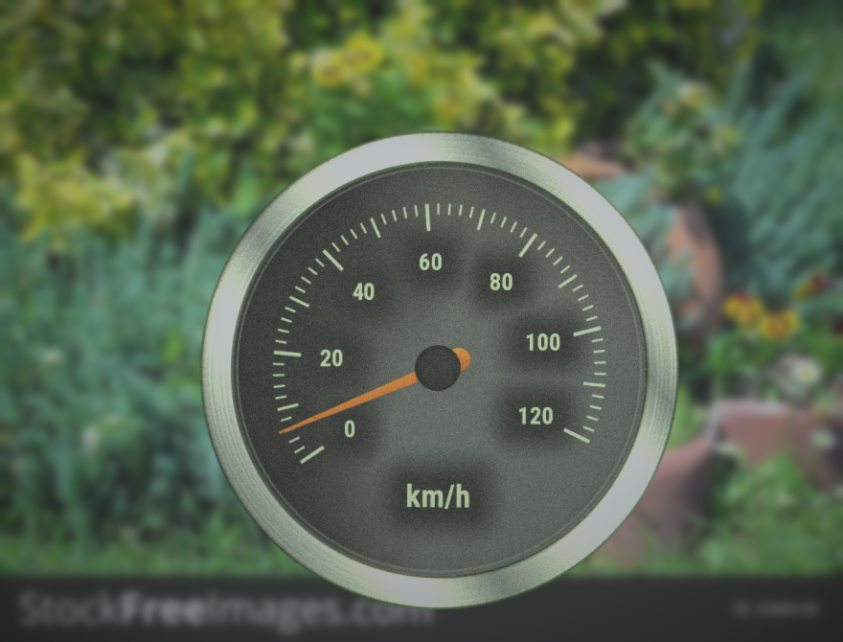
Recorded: 6 (km/h)
